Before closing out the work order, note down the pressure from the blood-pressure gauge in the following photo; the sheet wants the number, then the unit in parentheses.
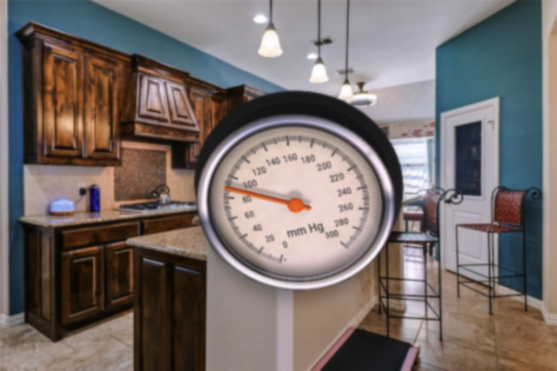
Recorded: 90 (mmHg)
